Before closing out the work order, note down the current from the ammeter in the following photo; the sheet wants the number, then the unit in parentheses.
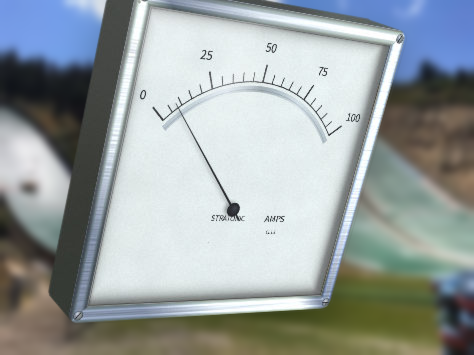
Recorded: 7.5 (A)
